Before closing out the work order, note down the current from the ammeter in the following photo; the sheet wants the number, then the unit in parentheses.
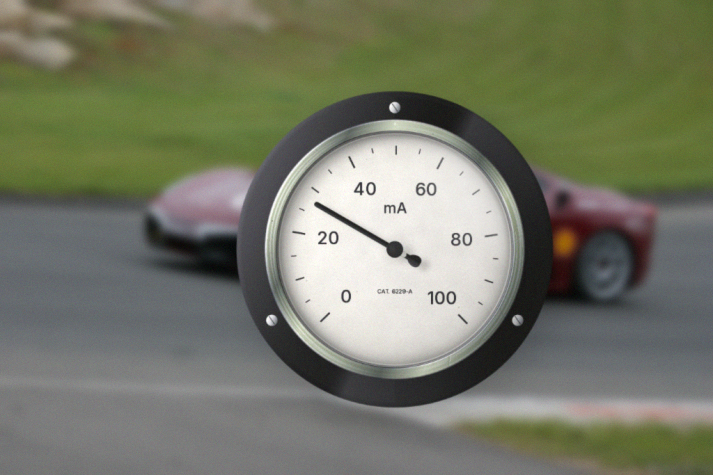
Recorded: 27.5 (mA)
